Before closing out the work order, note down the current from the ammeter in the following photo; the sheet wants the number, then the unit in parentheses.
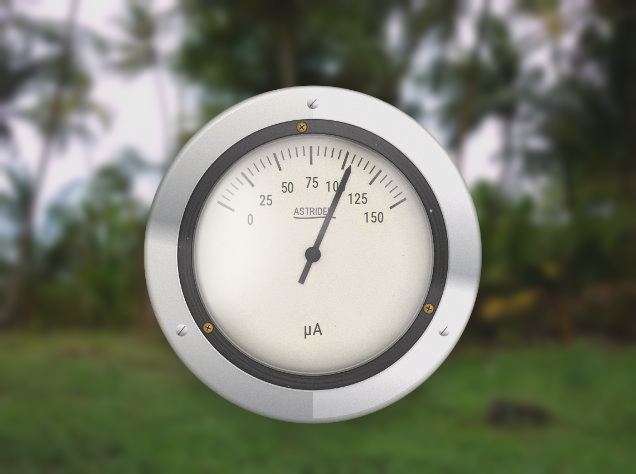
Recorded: 105 (µA)
